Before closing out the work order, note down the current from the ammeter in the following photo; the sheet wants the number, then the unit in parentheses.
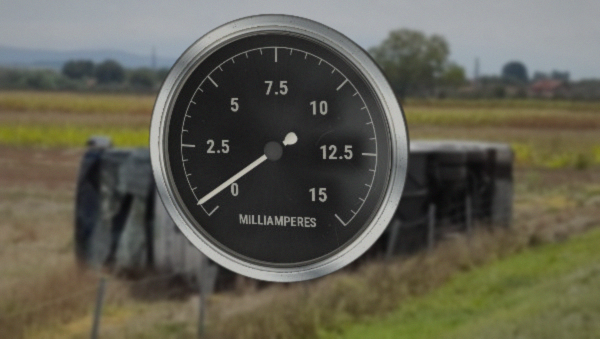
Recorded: 0.5 (mA)
